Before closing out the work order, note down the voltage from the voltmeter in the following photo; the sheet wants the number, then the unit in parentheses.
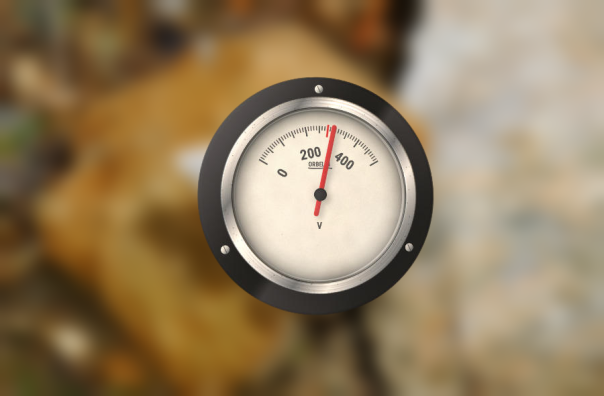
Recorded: 300 (V)
